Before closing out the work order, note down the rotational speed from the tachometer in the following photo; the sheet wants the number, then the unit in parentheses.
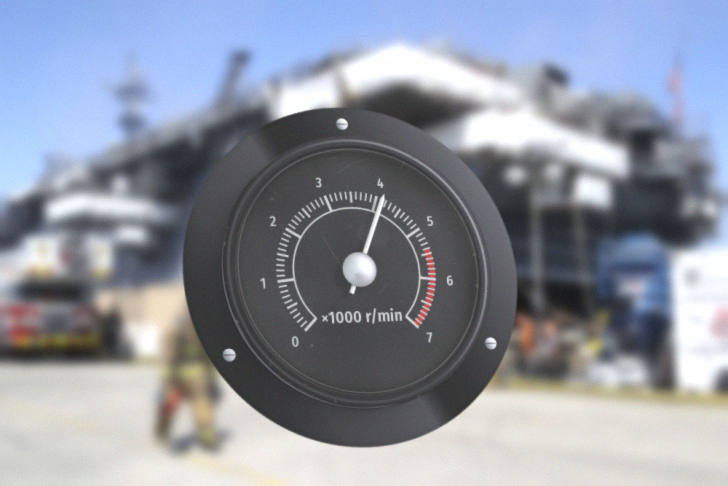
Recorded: 4100 (rpm)
